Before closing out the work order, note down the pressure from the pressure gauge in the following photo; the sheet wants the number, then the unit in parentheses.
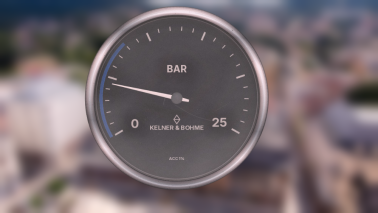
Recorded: 4.5 (bar)
